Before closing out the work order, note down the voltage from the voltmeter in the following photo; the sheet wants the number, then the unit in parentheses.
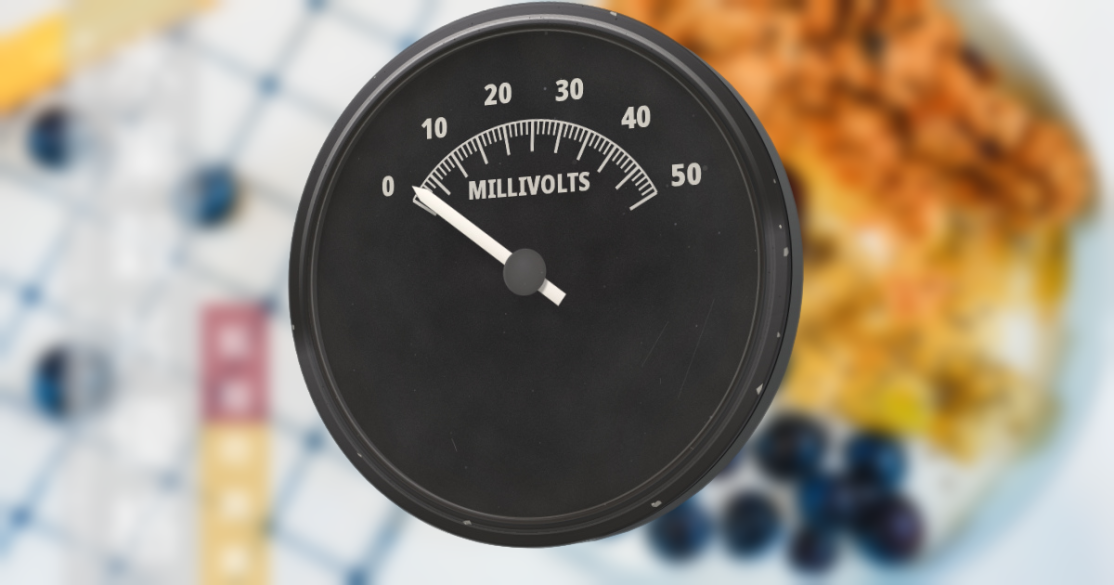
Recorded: 2 (mV)
